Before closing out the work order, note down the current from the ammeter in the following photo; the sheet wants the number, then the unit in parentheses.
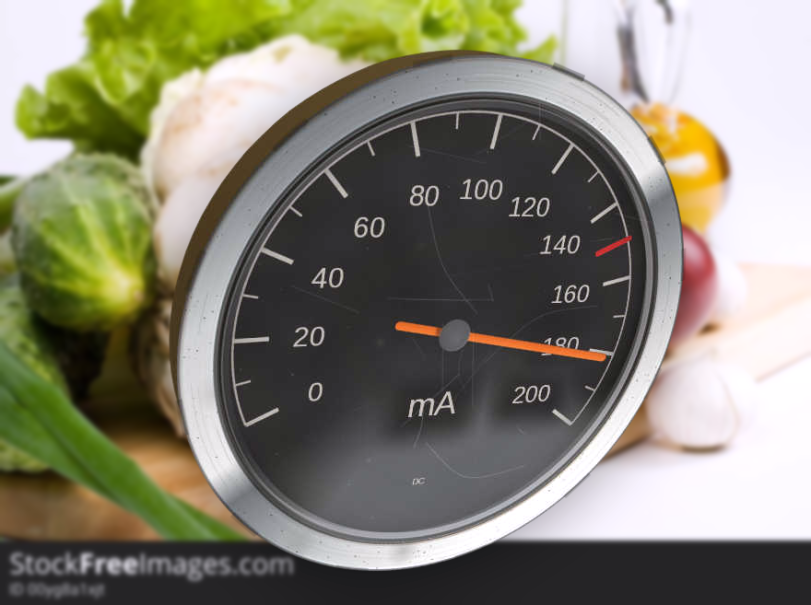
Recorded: 180 (mA)
